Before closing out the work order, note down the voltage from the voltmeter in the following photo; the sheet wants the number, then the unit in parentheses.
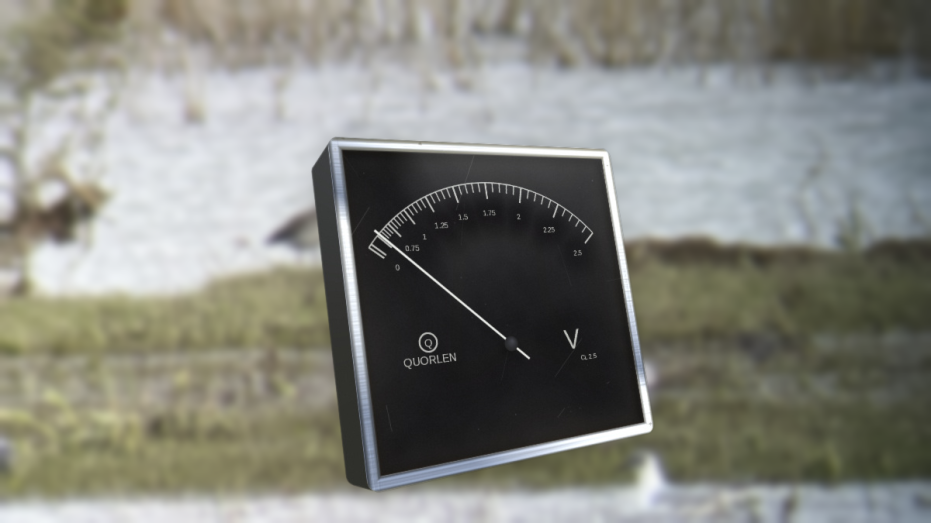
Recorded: 0.5 (V)
